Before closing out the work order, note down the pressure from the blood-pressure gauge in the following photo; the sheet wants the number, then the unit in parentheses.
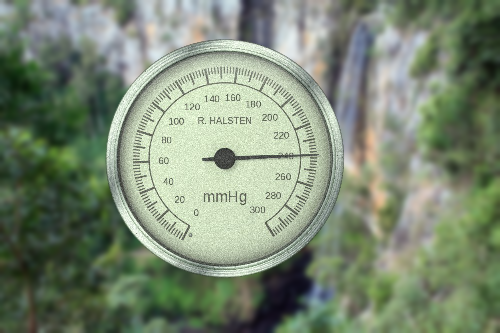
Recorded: 240 (mmHg)
